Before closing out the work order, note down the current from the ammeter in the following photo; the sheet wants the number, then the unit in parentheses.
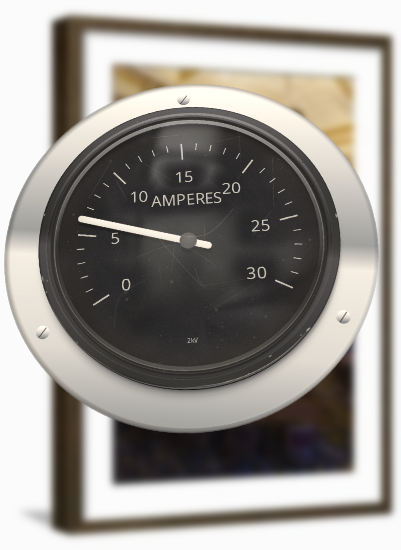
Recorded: 6 (A)
